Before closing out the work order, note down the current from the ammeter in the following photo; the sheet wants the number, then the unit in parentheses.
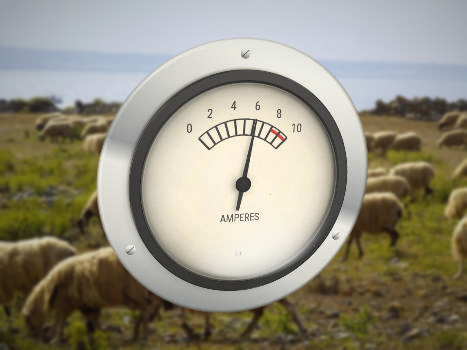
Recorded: 6 (A)
